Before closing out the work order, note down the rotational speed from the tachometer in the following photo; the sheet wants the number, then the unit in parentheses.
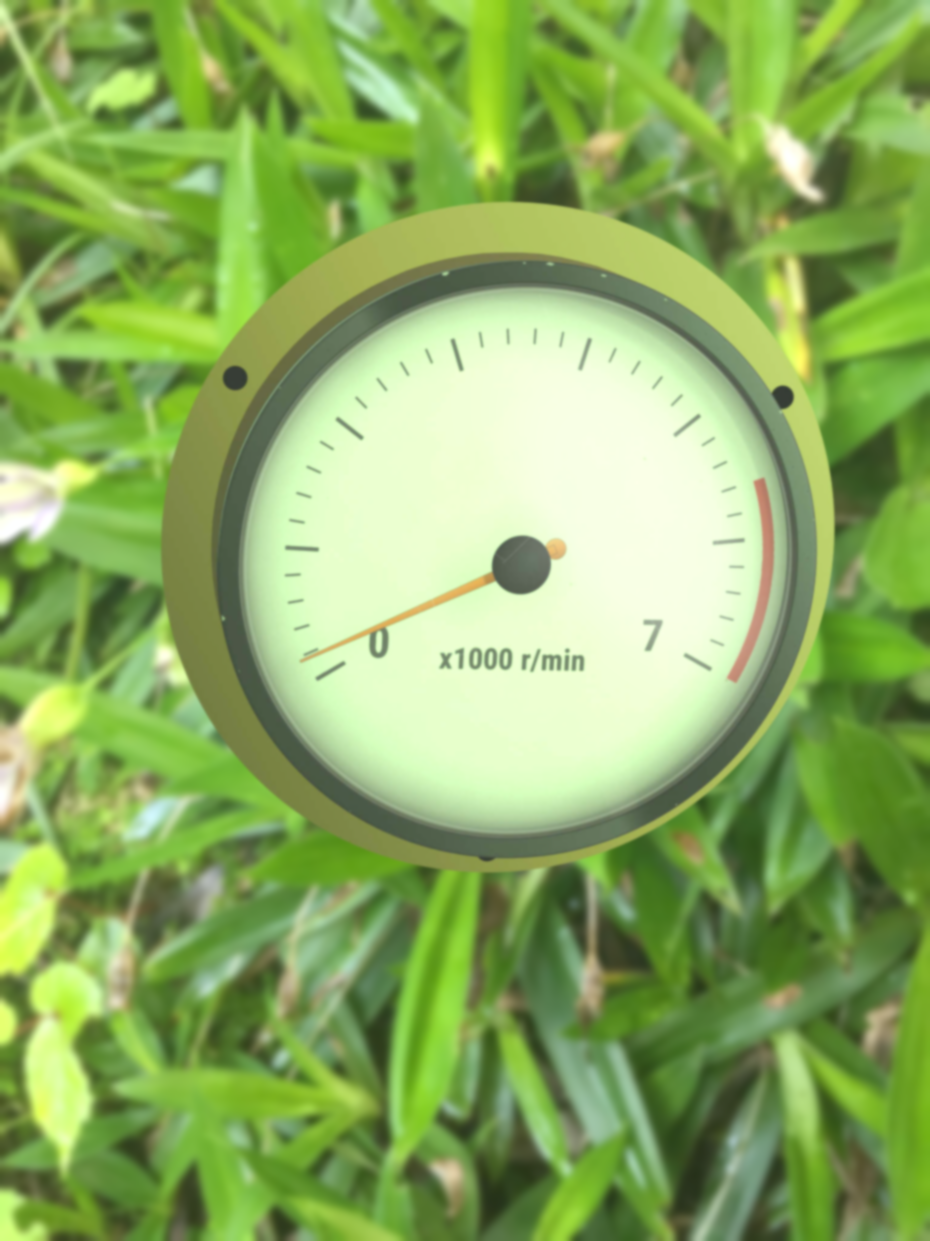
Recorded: 200 (rpm)
